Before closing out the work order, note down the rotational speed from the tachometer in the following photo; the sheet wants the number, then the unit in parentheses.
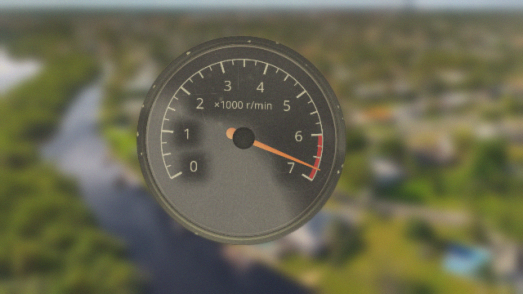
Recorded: 6750 (rpm)
